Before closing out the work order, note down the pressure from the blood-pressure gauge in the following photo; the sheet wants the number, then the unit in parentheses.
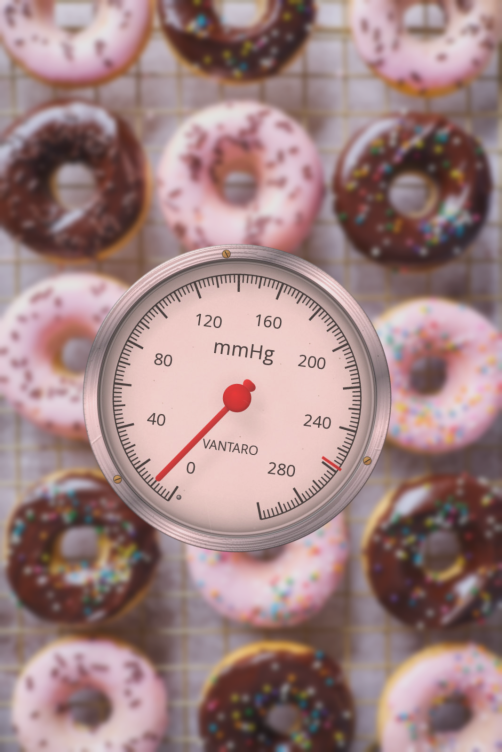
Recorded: 10 (mmHg)
